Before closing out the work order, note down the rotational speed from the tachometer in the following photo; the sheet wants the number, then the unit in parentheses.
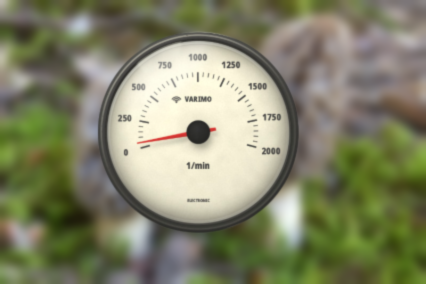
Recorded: 50 (rpm)
